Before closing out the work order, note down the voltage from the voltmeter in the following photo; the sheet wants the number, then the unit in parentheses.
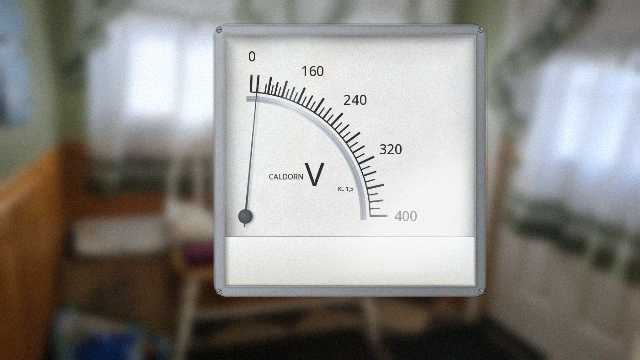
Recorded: 40 (V)
